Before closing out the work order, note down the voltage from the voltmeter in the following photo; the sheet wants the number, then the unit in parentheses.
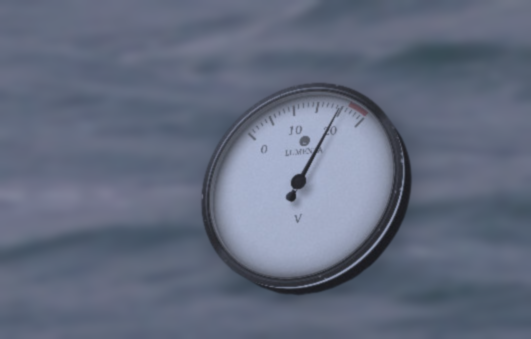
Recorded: 20 (V)
